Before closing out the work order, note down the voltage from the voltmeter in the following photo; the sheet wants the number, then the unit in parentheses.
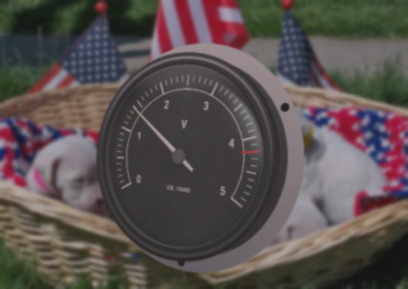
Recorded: 1.4 (V)
